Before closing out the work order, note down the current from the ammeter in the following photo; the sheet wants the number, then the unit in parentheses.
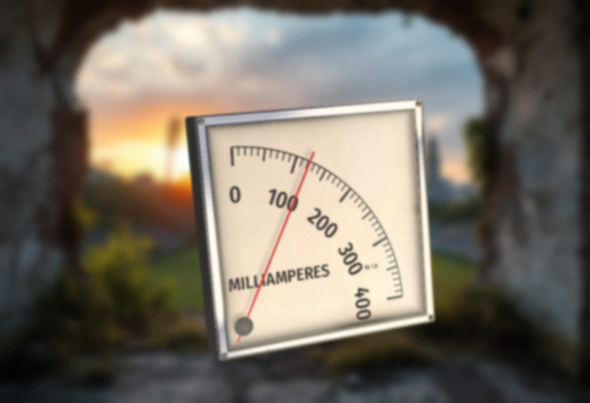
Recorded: 120 (mA)
